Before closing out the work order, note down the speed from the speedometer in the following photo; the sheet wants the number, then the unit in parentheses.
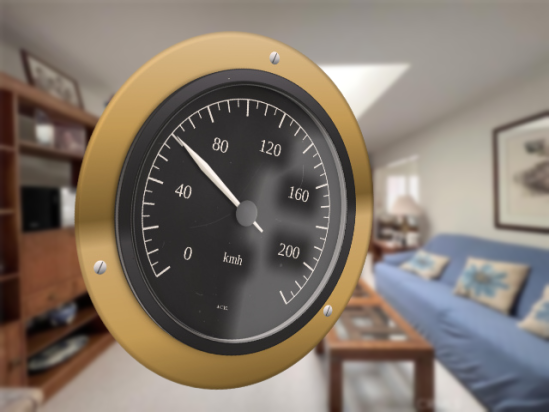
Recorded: 60 (km/h)
